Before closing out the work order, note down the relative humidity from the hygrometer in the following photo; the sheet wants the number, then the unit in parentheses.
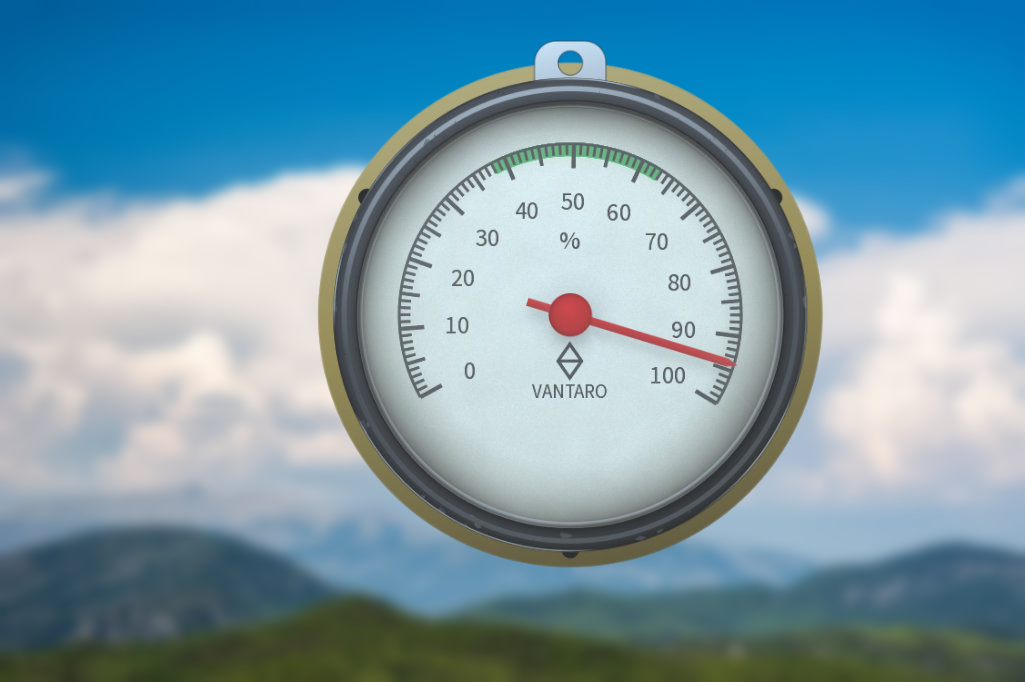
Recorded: 94 (%)
